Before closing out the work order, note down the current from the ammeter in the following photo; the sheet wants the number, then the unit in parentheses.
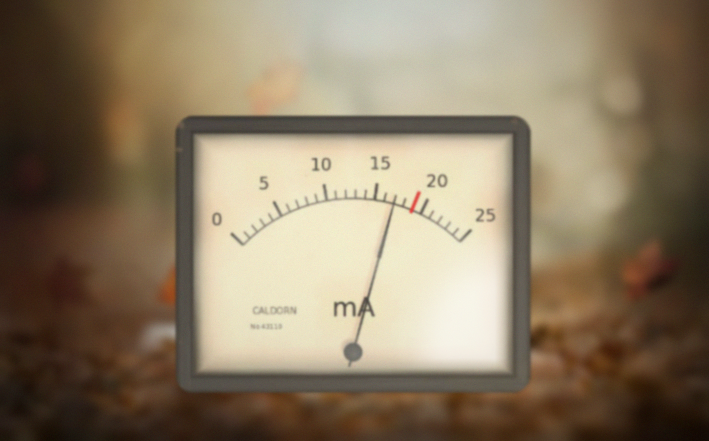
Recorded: 17 (mA)
